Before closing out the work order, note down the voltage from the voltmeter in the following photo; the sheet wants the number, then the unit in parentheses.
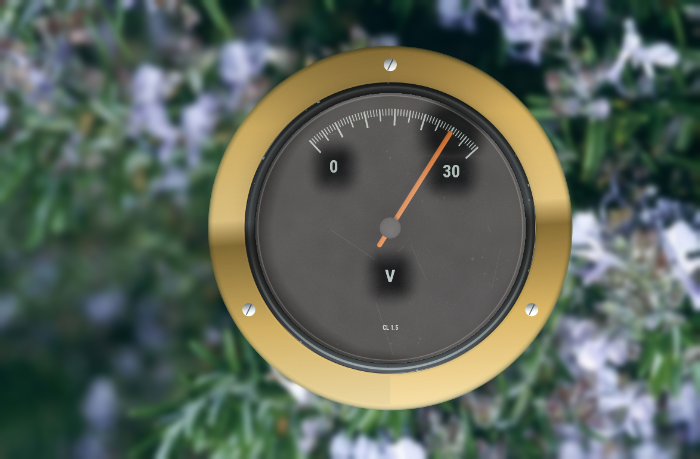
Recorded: 25 (V)
